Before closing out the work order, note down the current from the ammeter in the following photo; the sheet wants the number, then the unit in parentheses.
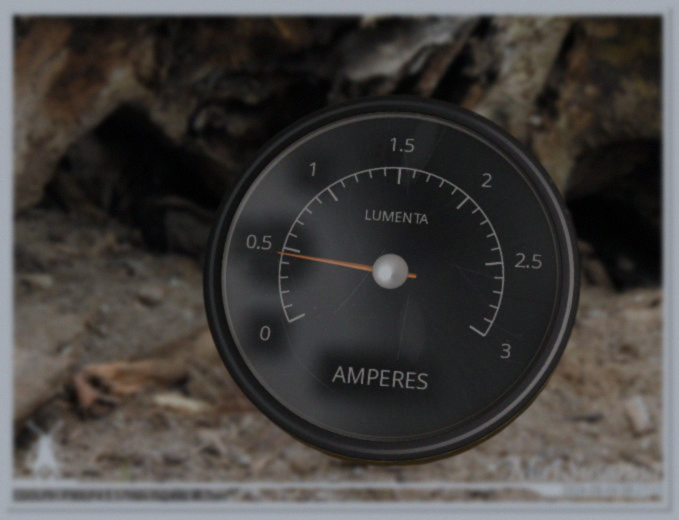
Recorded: 0.45 (A)
